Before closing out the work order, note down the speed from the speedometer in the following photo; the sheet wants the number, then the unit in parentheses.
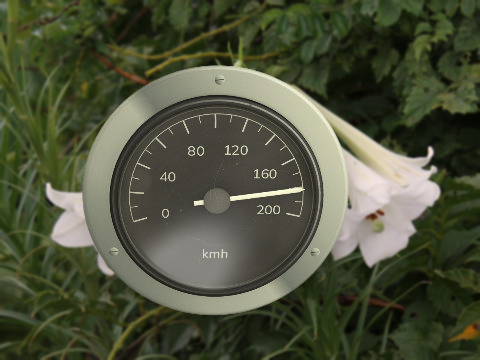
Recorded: 180 (km/h)
